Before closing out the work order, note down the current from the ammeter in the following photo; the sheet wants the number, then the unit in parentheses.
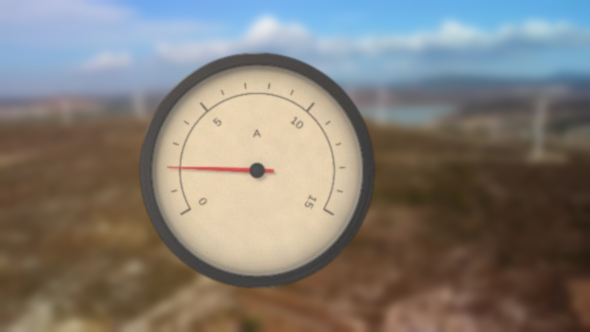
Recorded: 2 (A)
